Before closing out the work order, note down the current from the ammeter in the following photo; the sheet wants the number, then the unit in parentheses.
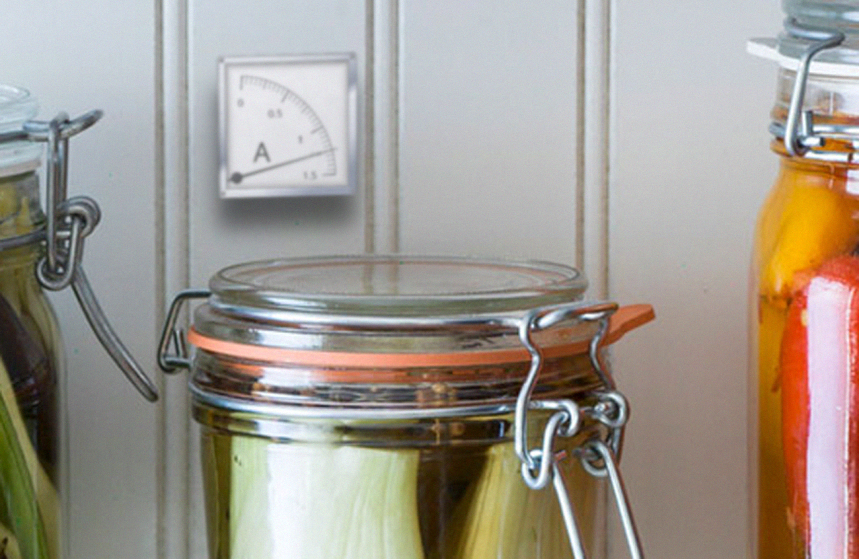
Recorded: 1.25 (A)
